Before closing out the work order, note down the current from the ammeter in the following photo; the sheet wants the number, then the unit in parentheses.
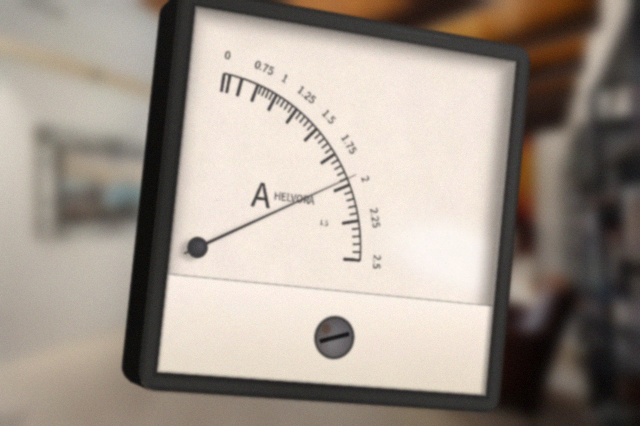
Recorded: 1.95 (A)
